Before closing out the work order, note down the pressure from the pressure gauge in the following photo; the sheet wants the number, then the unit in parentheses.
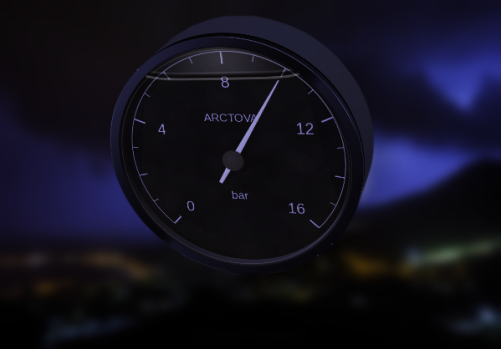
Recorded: 10 (bar)
